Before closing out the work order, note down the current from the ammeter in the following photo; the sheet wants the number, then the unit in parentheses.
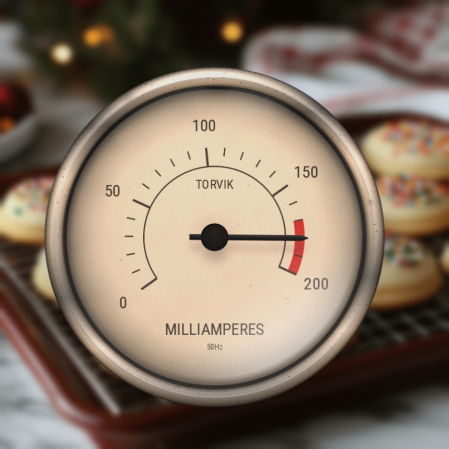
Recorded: 180 (mA)
